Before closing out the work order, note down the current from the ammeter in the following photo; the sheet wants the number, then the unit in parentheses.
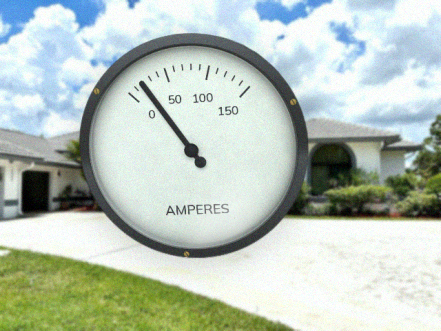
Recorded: 20 (A)
